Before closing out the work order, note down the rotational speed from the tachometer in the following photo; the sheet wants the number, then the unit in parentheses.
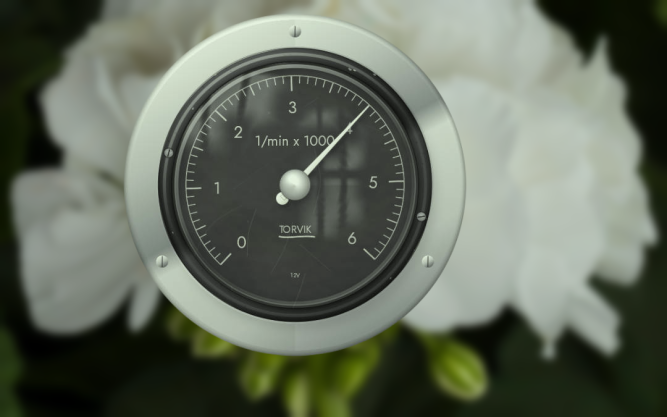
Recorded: 4000 (rpm)
